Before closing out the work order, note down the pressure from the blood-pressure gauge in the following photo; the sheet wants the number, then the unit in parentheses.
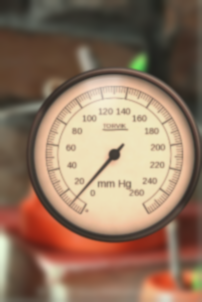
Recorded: 10 (mmHg)
